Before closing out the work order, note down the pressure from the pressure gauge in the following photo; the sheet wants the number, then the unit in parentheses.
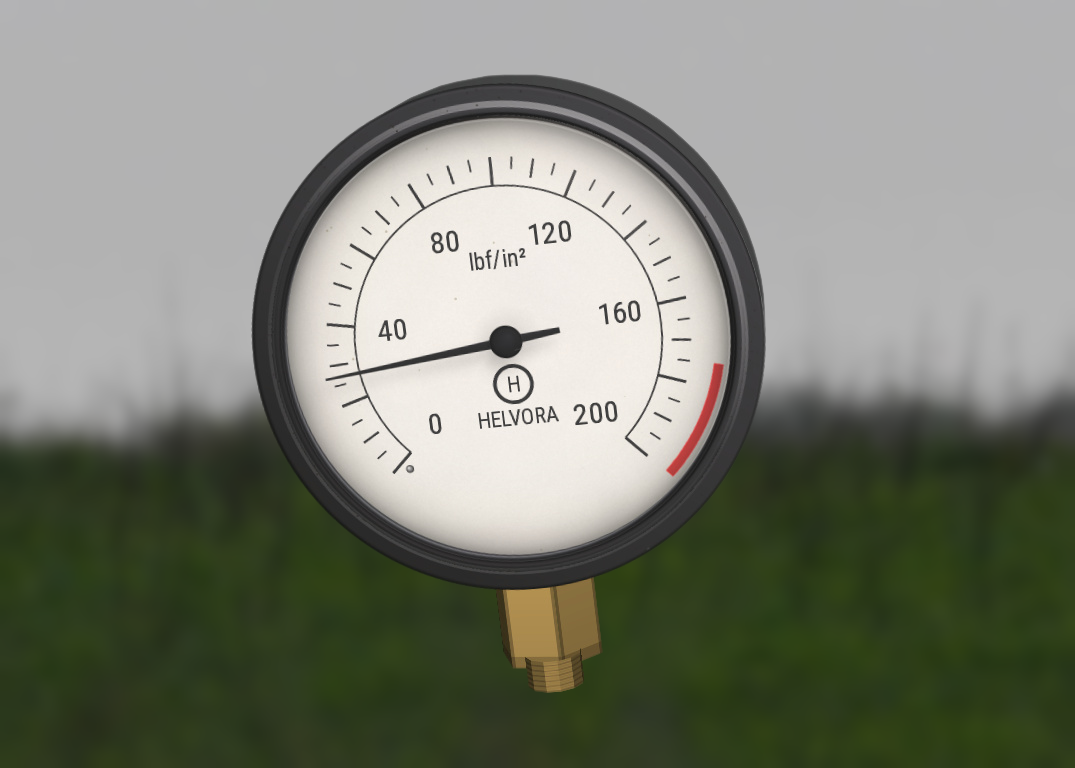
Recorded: 27.5 (psi)
